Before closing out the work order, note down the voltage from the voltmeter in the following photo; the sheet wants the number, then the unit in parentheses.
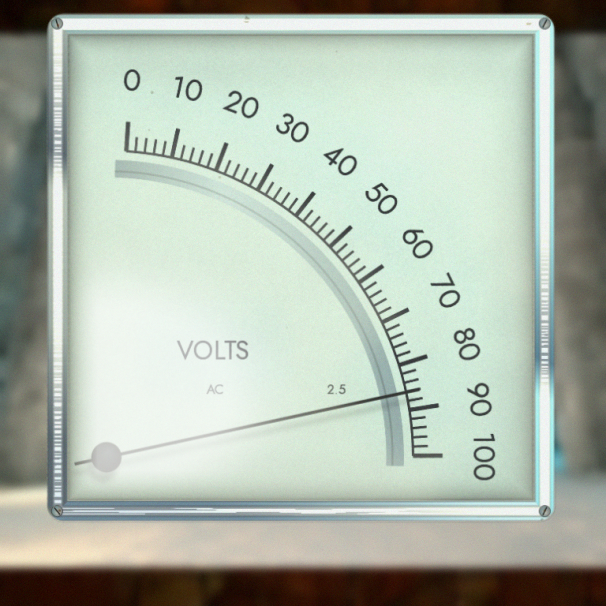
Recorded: 86 (V)
